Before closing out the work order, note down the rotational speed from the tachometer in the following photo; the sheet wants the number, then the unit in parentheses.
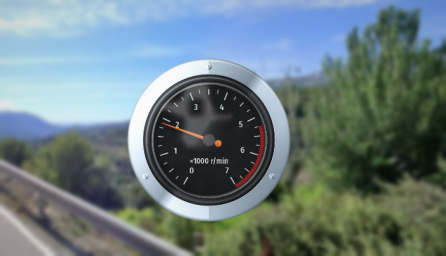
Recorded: 1875 (rpm)
